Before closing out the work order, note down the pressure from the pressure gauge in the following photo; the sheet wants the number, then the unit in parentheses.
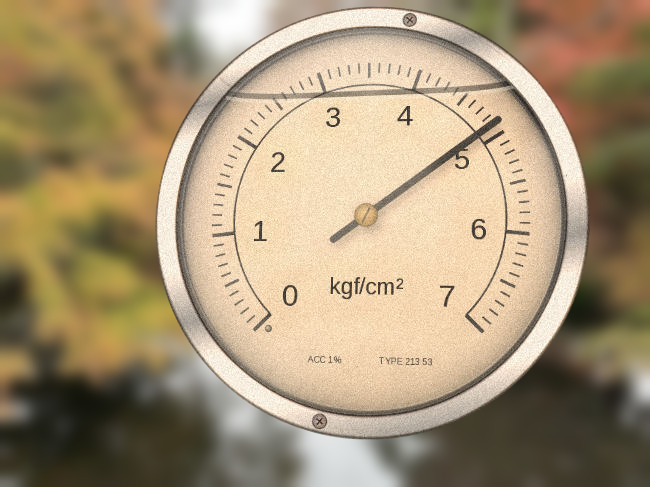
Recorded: 4.9 (kg/cm²)
